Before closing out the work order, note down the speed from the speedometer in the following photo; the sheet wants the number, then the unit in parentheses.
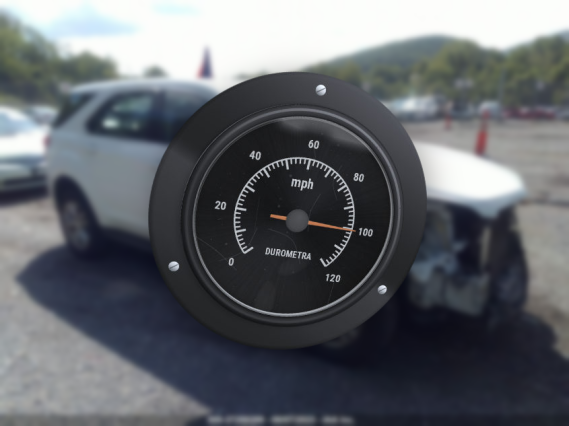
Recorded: 100 (mph)
